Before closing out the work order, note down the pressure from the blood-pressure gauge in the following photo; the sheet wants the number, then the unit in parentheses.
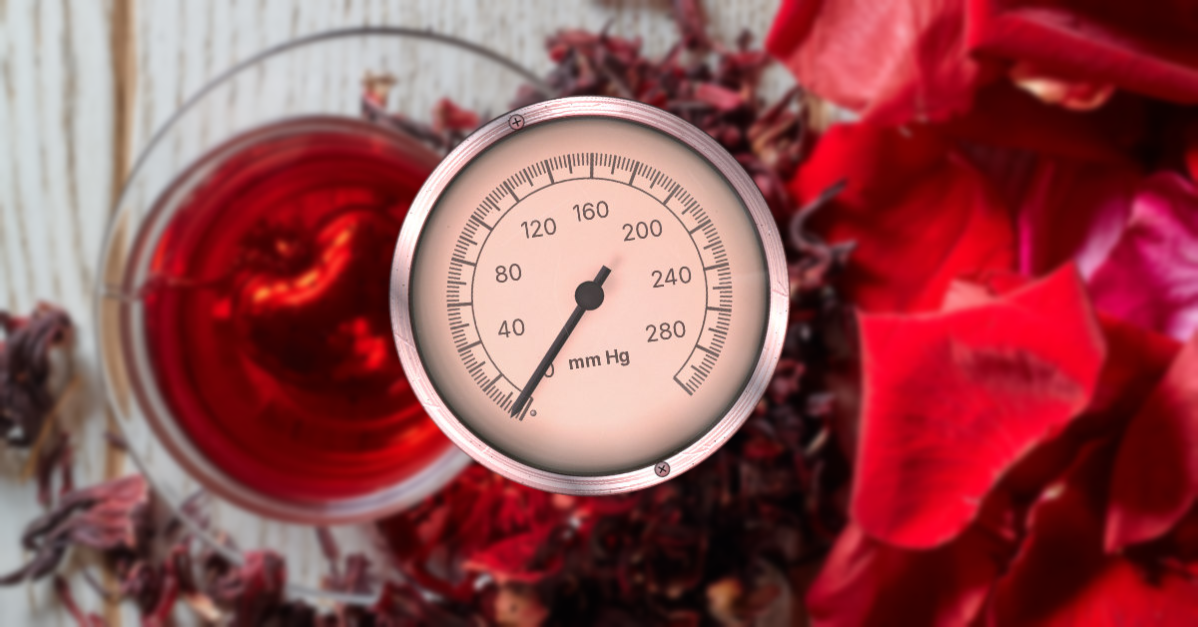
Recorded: 4 (mmHg)
